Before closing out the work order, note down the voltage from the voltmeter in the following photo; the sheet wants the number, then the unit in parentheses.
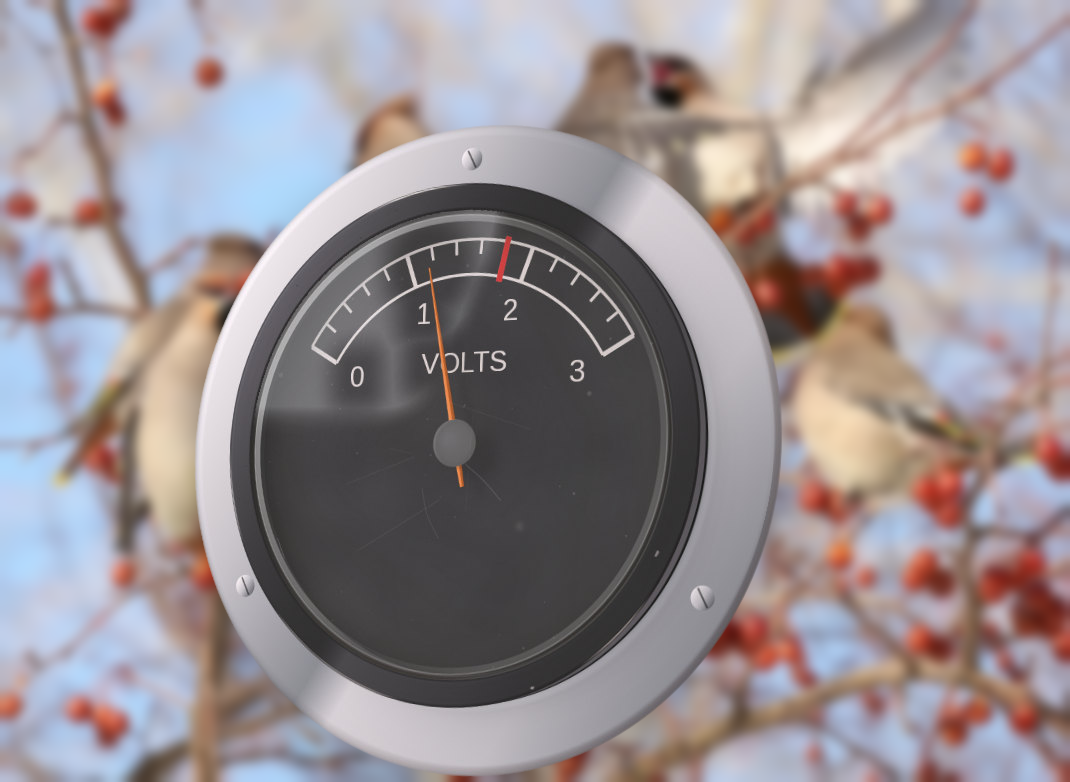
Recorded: 1.2 (V)
